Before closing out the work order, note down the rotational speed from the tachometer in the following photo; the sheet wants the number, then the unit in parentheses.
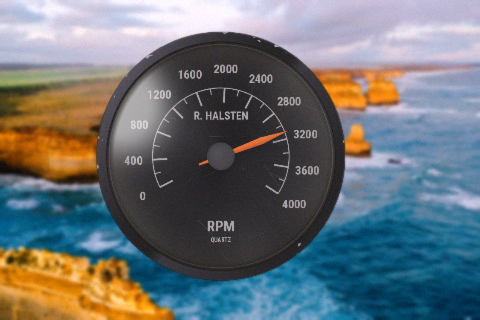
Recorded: 3100 (rpm)
